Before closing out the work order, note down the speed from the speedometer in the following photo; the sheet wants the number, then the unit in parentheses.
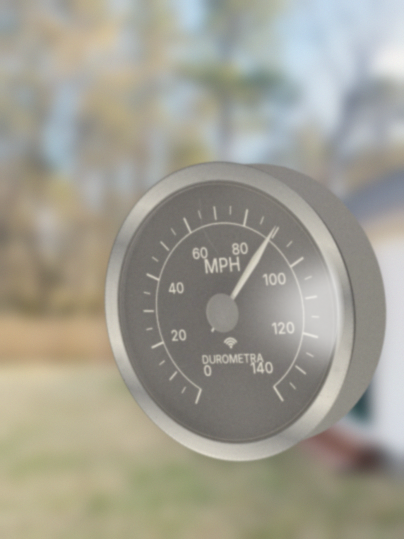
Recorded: 90 (mph)
